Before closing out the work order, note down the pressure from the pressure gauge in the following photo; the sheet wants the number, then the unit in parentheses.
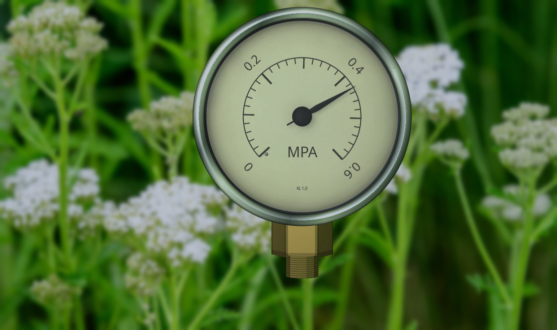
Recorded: 0.43 (MPa)
